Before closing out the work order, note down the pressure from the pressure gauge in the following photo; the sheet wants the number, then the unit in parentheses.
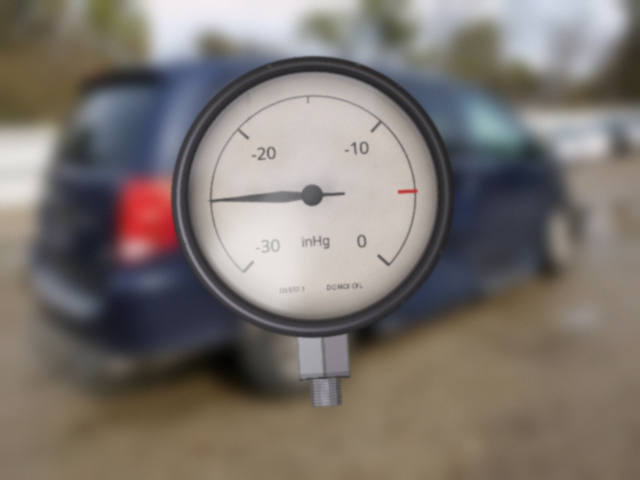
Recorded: -25 (inHg)
